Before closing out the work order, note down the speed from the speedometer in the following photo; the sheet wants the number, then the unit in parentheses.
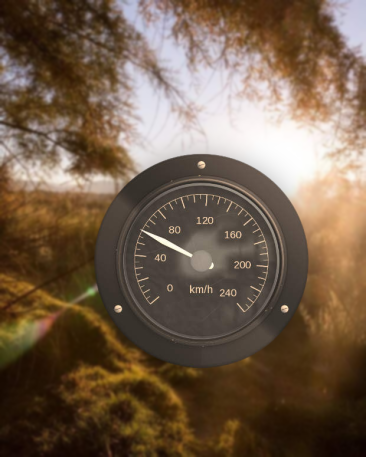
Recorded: 60 (km/h)
